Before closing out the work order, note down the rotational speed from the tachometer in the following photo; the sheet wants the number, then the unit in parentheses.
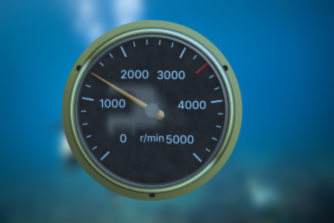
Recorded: 1400 (rpm)
